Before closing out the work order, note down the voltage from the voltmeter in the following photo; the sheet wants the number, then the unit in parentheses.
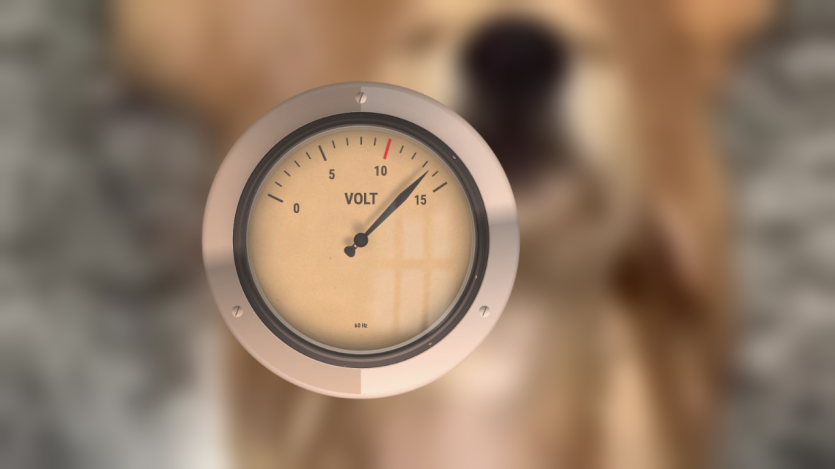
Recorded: 13.5 (V)
